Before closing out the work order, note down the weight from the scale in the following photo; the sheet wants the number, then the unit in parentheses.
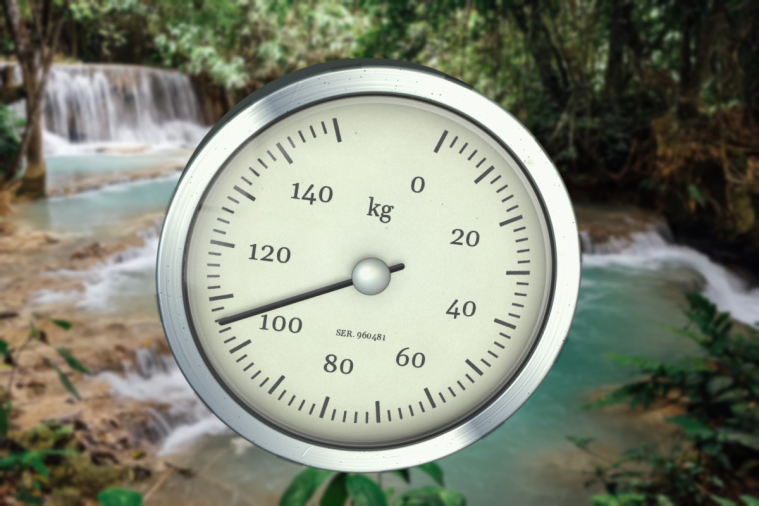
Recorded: 106 (kg)
